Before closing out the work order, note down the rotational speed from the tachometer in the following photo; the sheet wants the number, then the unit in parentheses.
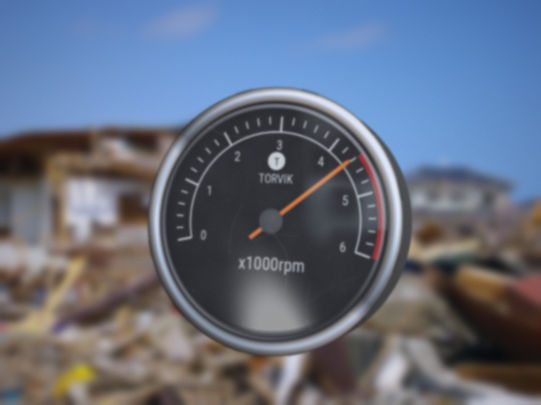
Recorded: 4400 (rpm)
